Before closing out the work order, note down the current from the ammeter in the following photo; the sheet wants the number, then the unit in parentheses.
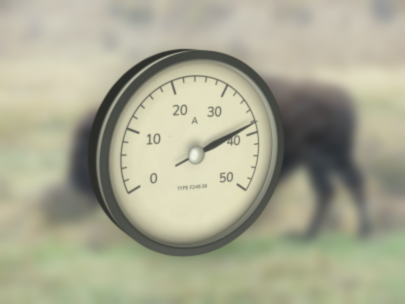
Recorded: 38 (A)
